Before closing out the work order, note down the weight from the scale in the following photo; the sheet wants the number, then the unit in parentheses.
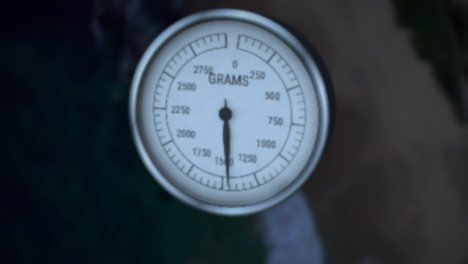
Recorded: 1450 (g)
